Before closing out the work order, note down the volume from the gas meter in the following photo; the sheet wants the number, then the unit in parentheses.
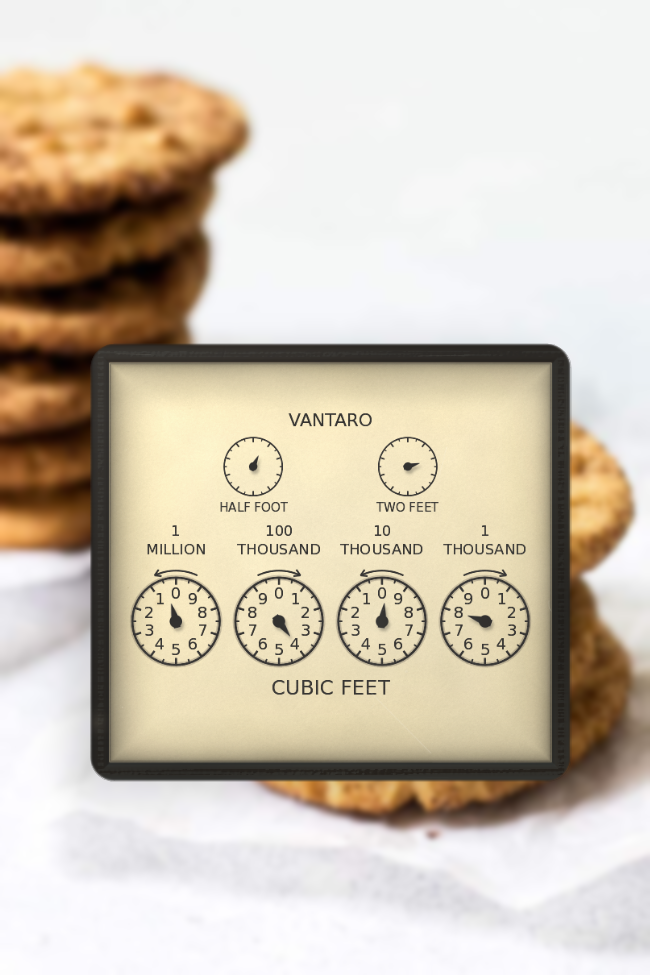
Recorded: 39800 (ft³)
